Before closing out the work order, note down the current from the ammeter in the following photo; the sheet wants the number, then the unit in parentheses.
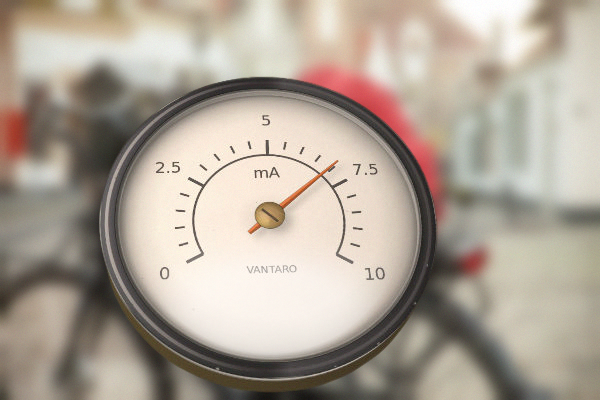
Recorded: 7 (mA)
